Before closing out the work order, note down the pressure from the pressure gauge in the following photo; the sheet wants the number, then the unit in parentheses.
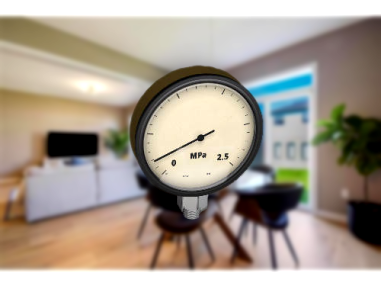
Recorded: 0.2 (MPa)
